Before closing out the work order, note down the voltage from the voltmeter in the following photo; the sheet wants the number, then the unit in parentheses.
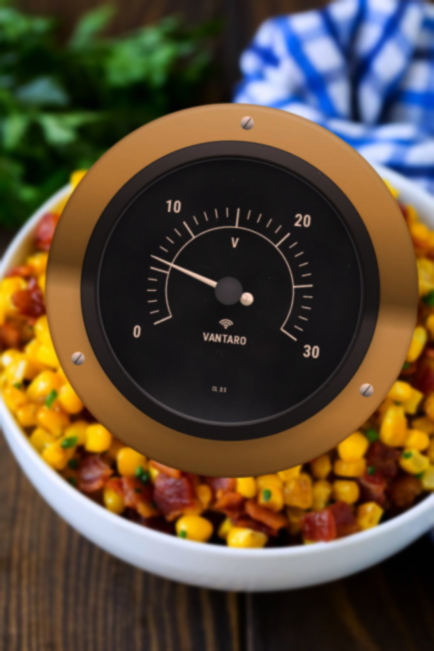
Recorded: 6 (V)
